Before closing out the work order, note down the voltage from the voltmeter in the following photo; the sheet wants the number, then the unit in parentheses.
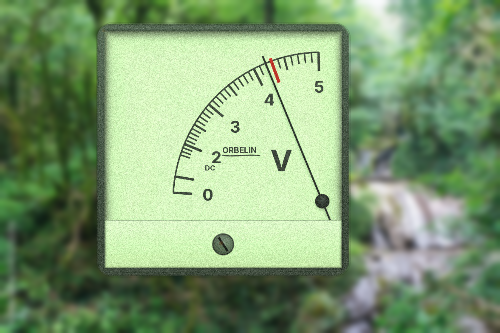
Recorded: 4.2 (V)
